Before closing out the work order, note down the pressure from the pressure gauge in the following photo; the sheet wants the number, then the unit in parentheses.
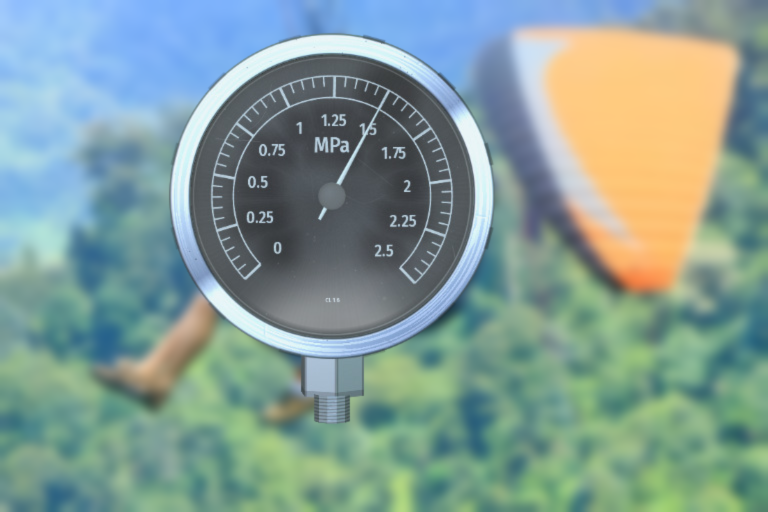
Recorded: 1.5 (MPa)
